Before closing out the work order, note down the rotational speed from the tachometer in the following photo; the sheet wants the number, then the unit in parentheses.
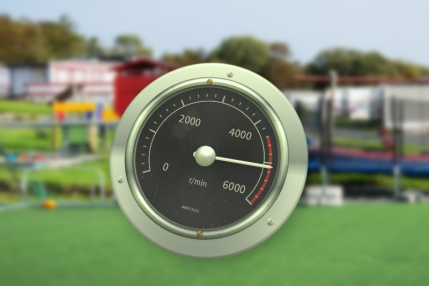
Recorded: 5100 (rpm)
